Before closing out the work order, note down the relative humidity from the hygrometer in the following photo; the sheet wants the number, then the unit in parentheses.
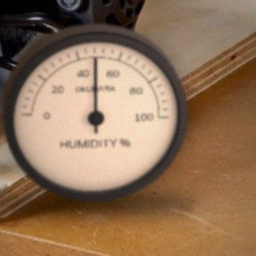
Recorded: 48 (%)
